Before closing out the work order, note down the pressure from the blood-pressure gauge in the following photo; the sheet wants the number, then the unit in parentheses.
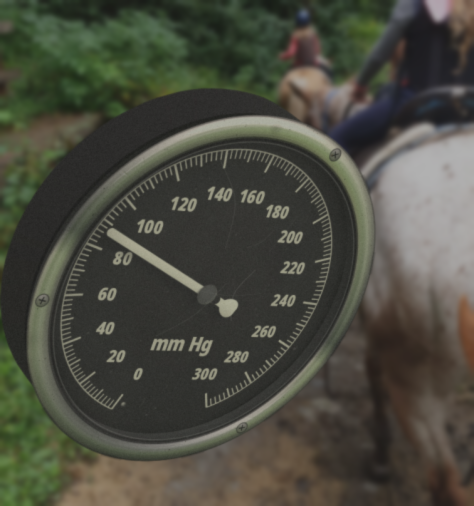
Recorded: 88 (mmHg)
